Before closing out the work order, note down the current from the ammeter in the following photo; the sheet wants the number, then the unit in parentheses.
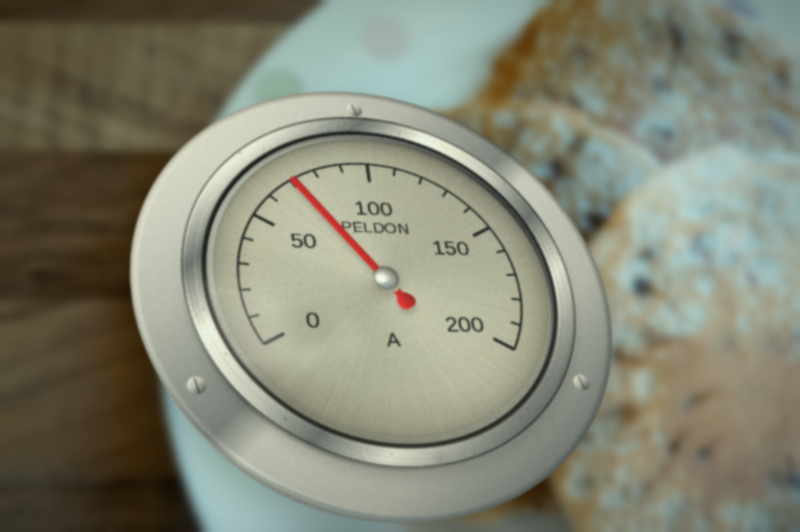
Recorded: 70 (A)
